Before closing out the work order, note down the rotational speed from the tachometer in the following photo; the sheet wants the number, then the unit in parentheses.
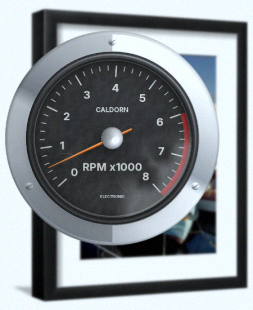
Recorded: 500 (rpm)
